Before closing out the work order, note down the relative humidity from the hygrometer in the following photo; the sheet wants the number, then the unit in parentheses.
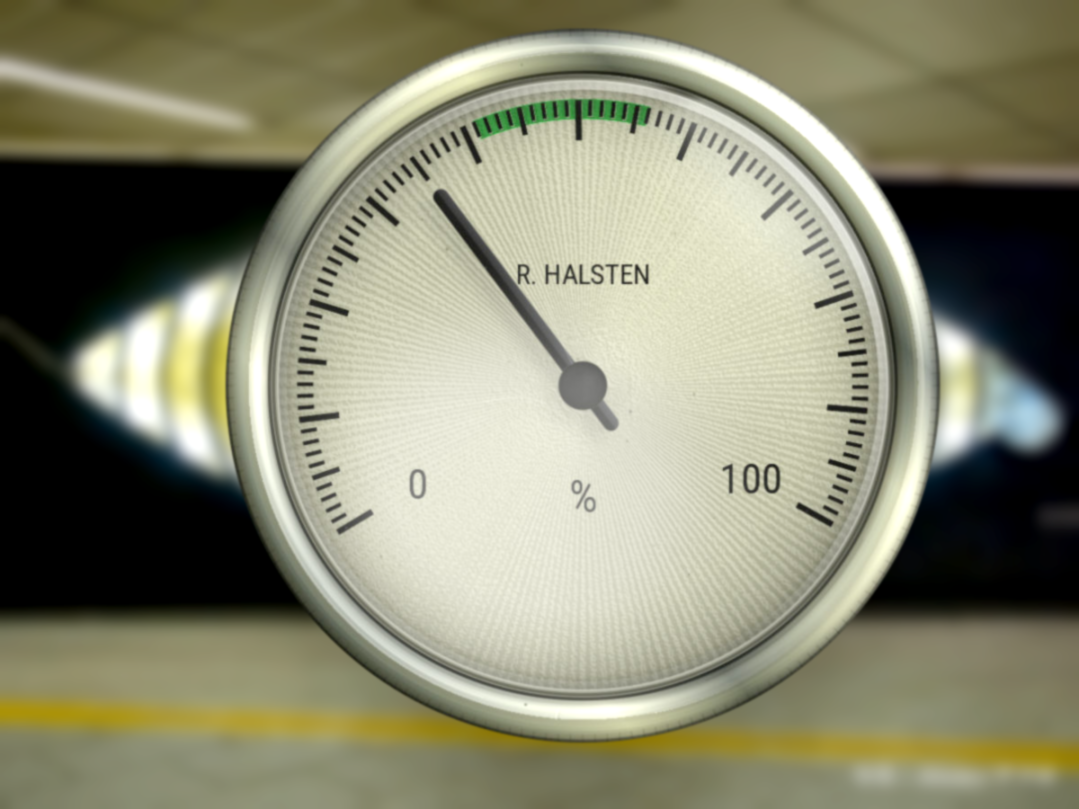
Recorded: 35 (%)
